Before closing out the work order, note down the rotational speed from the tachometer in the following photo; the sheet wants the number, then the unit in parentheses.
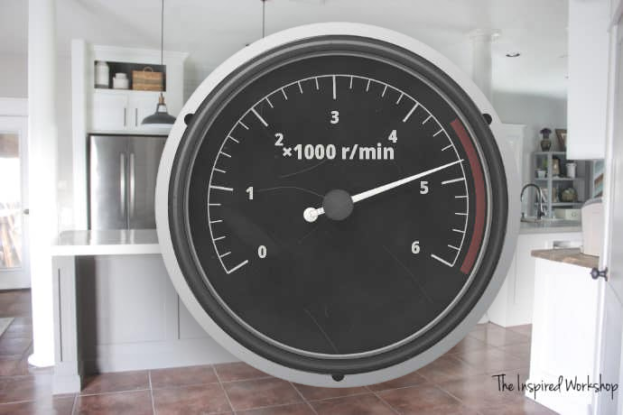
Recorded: 4800 (rpm)
